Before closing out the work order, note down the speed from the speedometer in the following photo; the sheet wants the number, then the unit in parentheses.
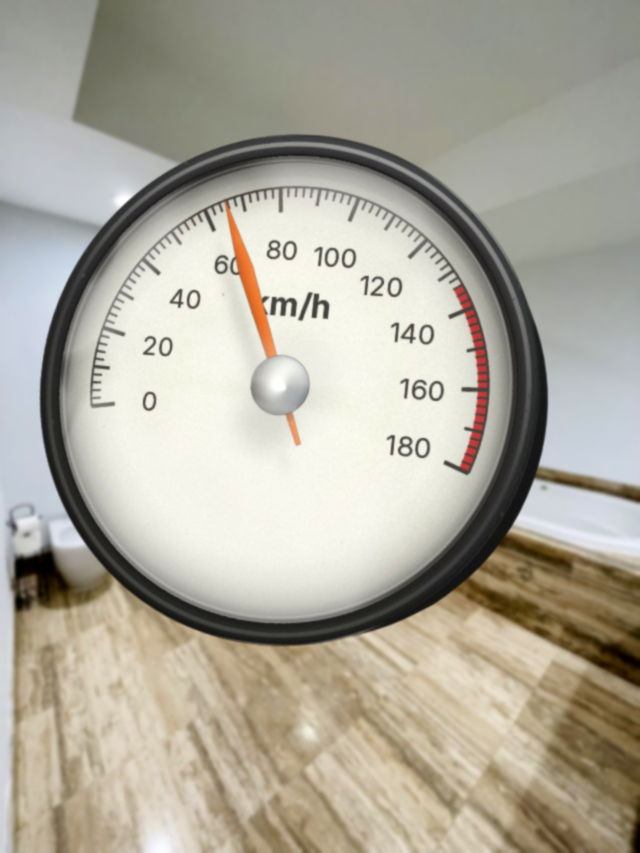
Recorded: 66 (km/h)
